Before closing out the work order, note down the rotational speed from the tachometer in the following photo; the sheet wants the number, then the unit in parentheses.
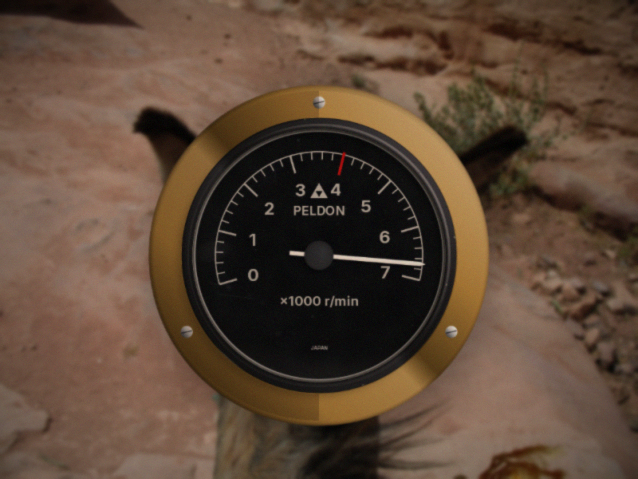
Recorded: 6700 (rpm)
